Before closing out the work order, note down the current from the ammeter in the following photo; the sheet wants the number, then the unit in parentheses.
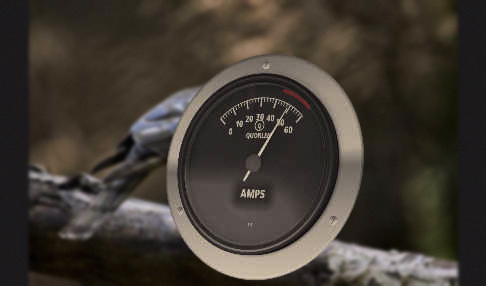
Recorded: 50 (A)
